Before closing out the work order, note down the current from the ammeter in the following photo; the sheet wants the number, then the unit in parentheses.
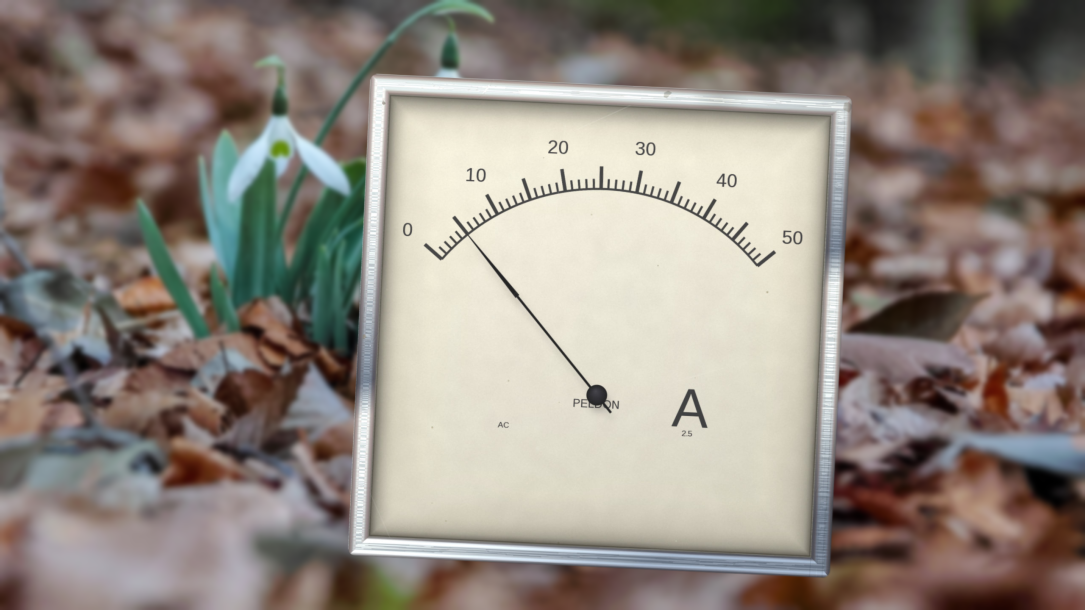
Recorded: 5 (A)
